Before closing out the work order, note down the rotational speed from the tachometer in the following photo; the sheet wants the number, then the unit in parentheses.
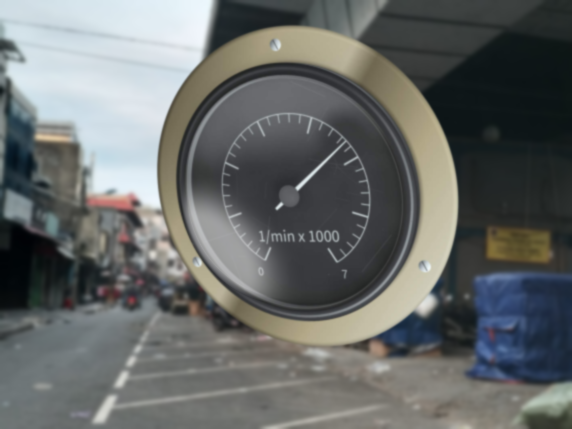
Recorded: 4700 (rpm)
